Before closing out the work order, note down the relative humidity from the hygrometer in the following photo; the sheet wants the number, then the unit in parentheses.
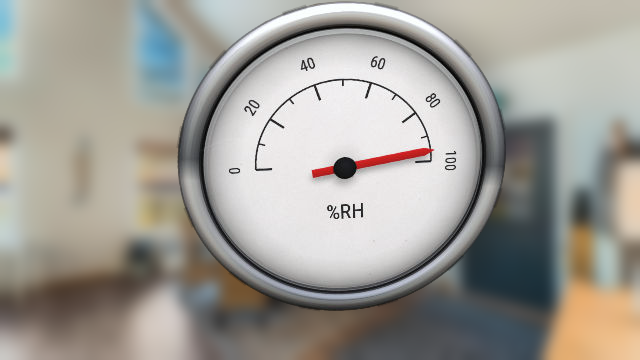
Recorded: 95 (%)
